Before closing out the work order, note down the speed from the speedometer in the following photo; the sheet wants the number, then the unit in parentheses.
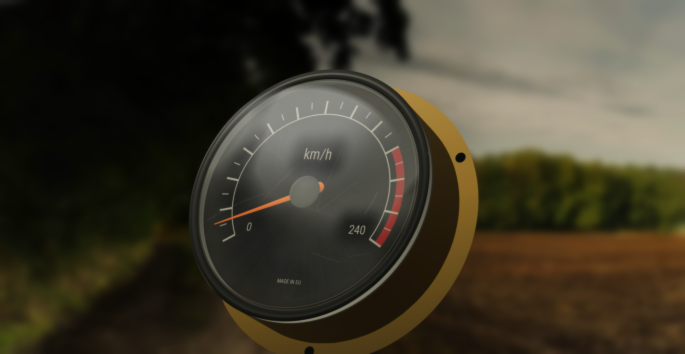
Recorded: 10 (km/h)
